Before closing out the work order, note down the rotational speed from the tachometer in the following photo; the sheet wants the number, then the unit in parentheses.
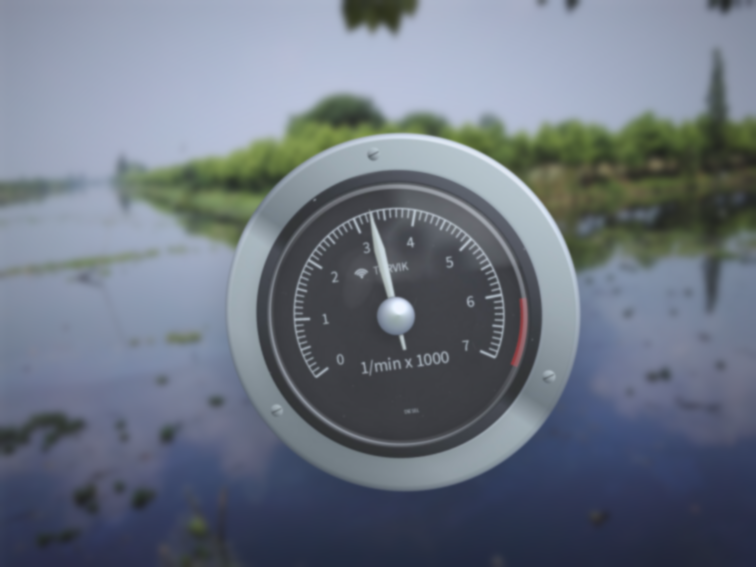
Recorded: 3300 (rpm)
